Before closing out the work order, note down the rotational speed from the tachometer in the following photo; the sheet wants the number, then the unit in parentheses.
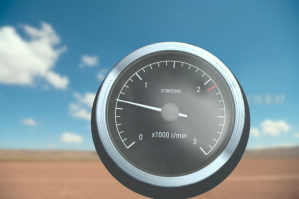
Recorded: 600 (rpm)
